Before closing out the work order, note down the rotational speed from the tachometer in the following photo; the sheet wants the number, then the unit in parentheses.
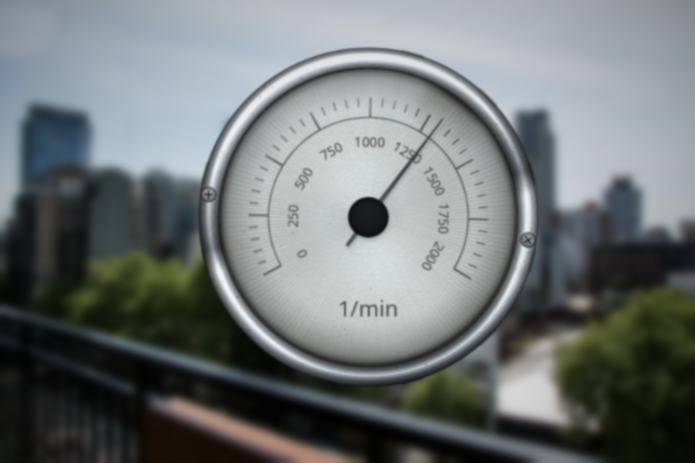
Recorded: 1300 (rpm)
